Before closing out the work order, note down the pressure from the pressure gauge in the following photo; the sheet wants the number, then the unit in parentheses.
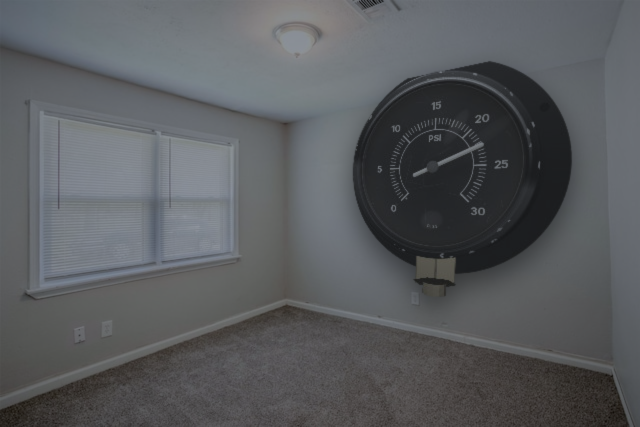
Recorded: 22.5 (psi)
